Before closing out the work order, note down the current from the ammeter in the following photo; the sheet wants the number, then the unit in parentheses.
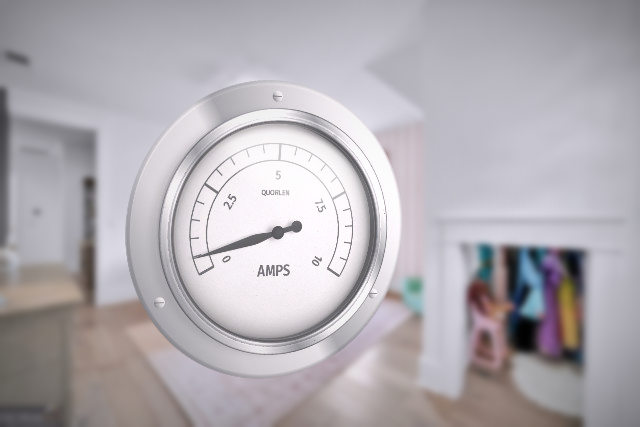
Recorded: 0.5 (A)
